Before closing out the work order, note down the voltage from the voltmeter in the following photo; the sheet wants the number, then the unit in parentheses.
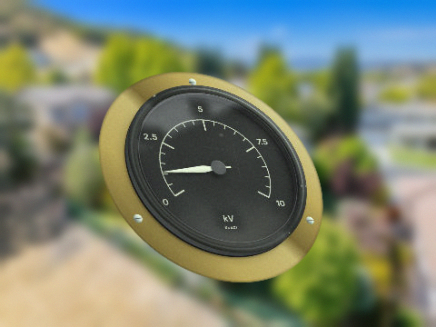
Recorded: 1 (kV)
